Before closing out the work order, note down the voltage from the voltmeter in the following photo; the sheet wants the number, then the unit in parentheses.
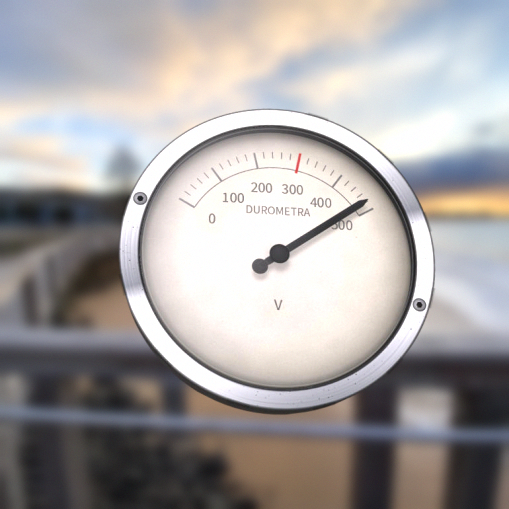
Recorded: 480 (V)
